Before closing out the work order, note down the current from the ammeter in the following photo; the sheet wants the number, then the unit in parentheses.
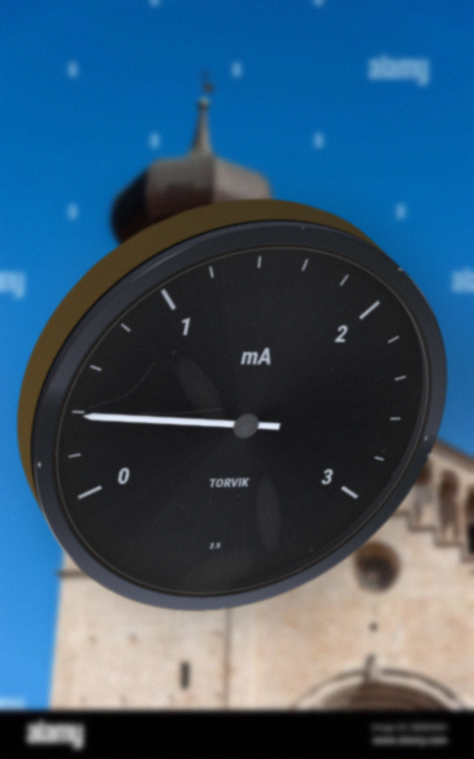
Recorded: 0.4 (mA)
